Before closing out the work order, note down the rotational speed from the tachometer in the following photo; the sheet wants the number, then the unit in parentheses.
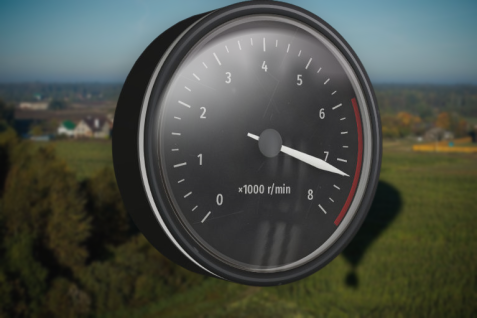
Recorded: 7250 (rpm)
